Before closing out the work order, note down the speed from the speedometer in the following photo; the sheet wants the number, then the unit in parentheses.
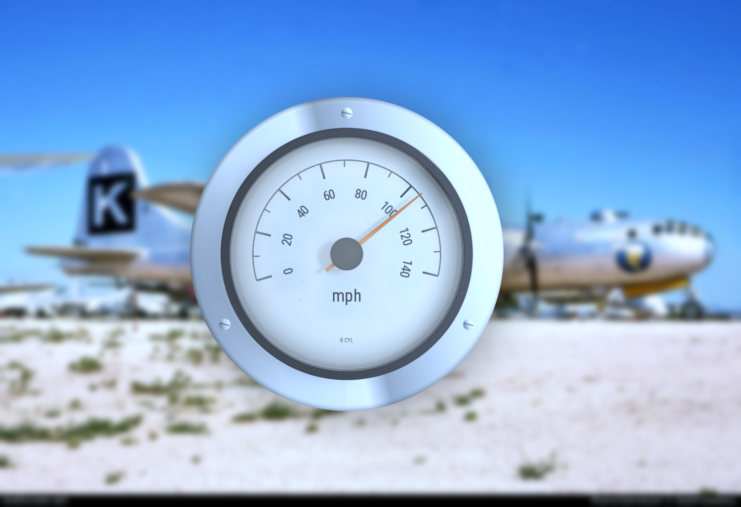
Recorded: 105 (mph)
